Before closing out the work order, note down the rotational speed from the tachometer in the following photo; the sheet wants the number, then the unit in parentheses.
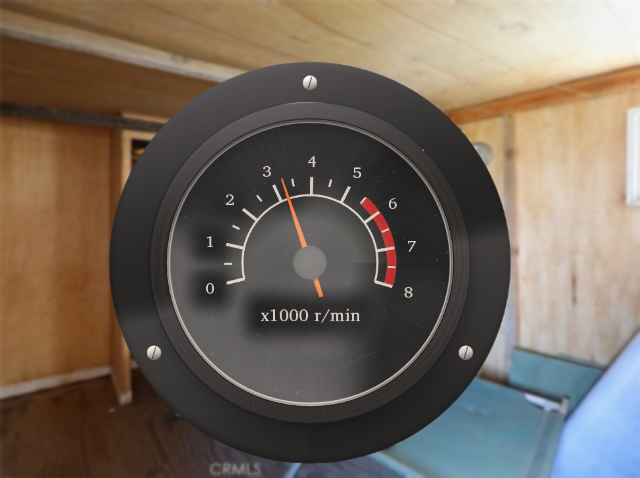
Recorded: 3250 (rpm)
